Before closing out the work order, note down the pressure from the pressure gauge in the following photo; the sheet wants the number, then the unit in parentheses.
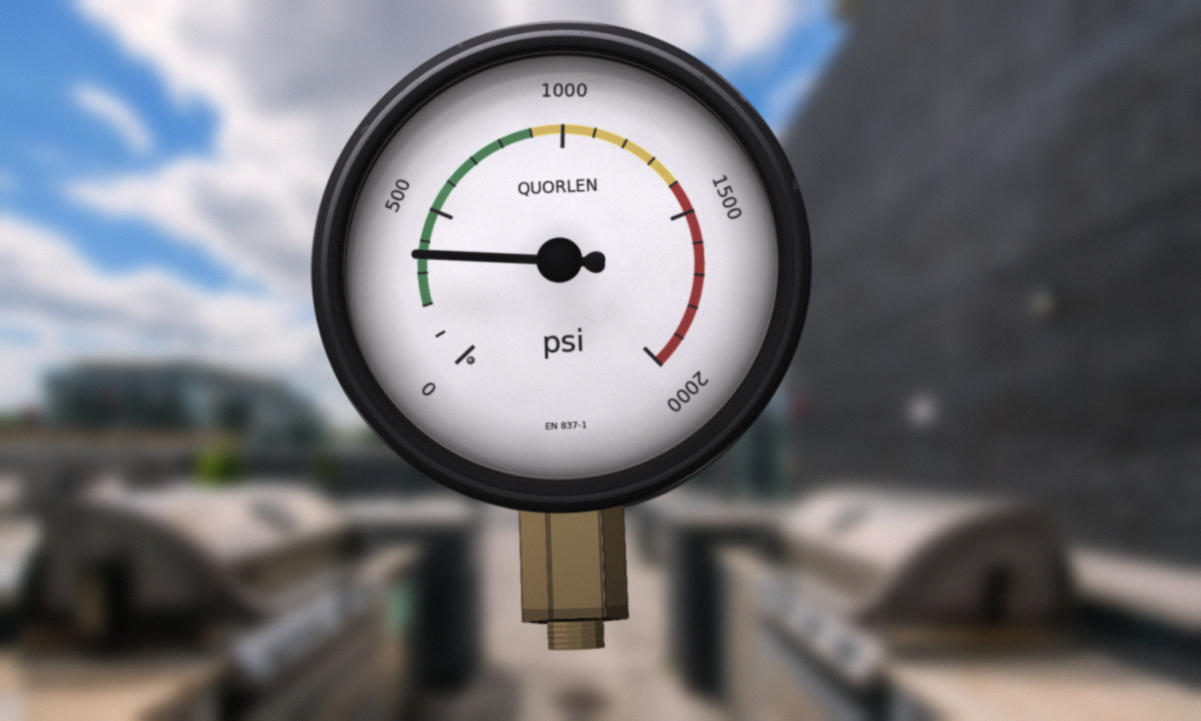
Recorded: 350 (psi)
